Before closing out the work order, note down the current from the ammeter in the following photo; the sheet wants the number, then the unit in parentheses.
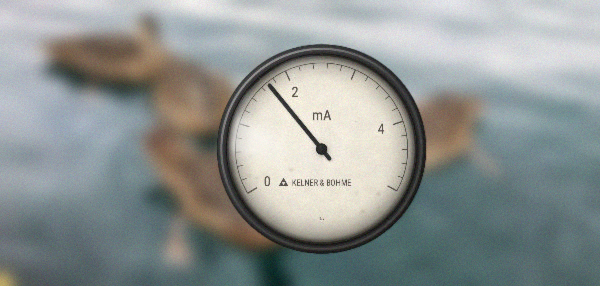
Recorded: 1.7 (mA)
